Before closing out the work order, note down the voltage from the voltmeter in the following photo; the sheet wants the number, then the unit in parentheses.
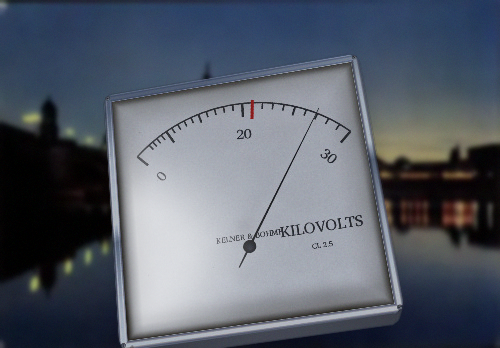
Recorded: 27 (kV)
